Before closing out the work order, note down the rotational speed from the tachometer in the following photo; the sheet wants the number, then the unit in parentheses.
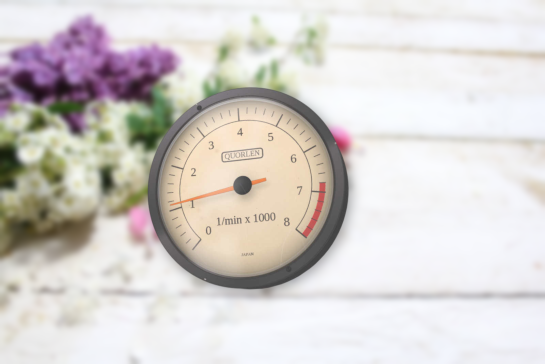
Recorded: 1100 (rpm)
